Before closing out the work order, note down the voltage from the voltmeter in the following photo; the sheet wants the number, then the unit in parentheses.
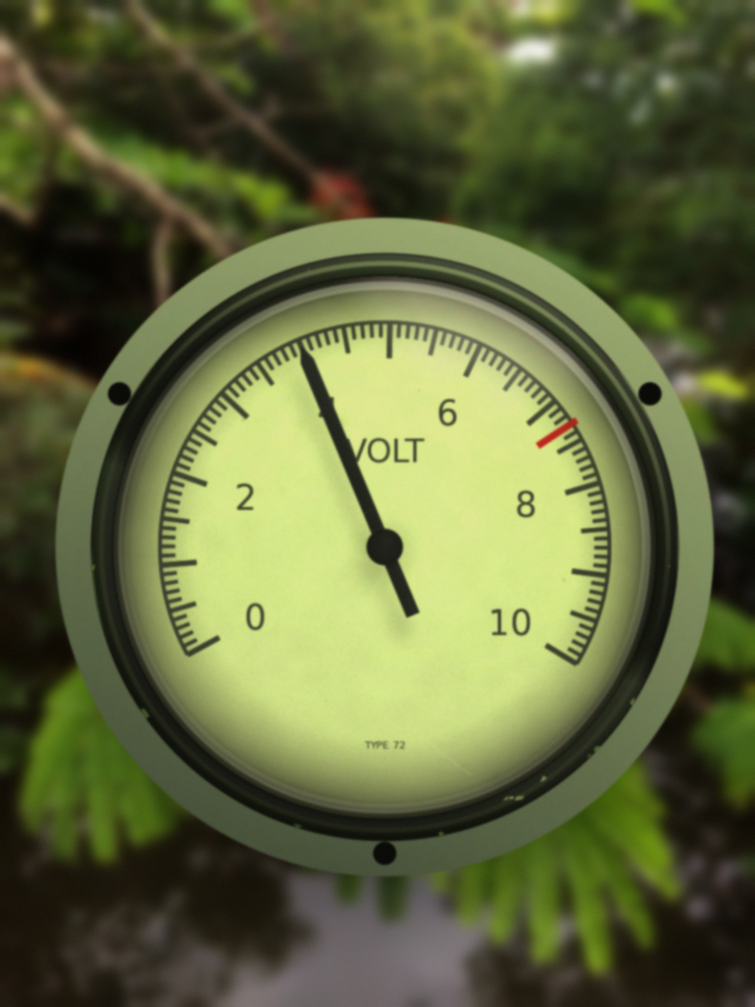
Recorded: 4 (V)
